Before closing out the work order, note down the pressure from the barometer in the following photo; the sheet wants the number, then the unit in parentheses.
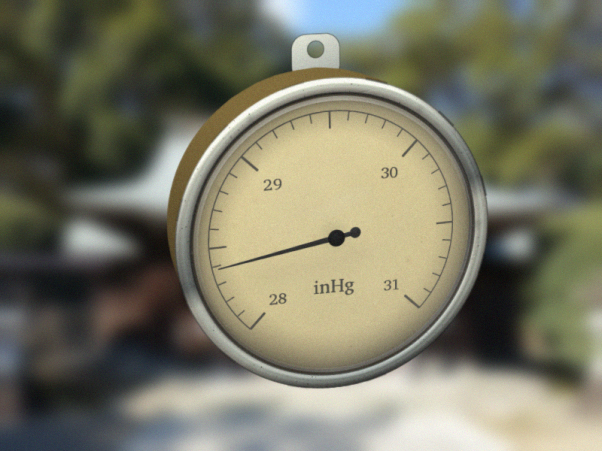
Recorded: 28.4 (inHg)
